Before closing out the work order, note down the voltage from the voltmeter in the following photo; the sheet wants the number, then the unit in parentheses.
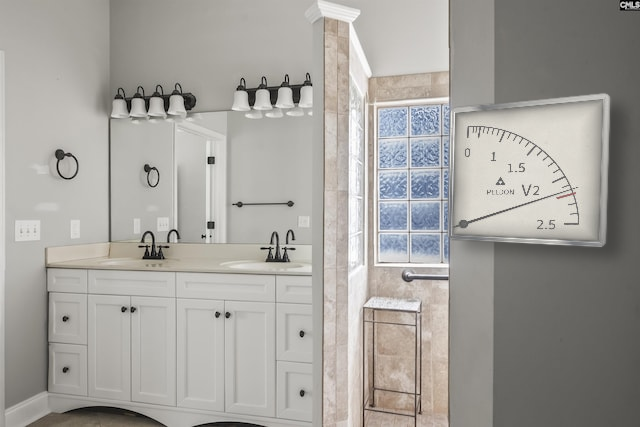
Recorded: 2.15 (V)
